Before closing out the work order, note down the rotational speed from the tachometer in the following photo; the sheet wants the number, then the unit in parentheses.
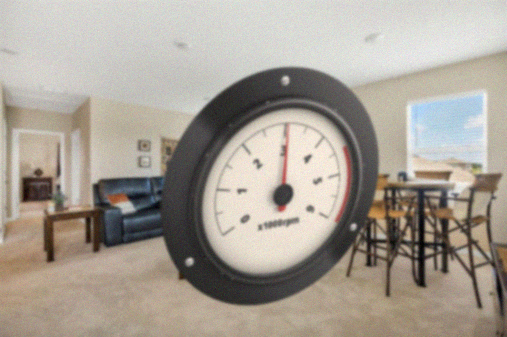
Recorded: 3000 (rpm)
